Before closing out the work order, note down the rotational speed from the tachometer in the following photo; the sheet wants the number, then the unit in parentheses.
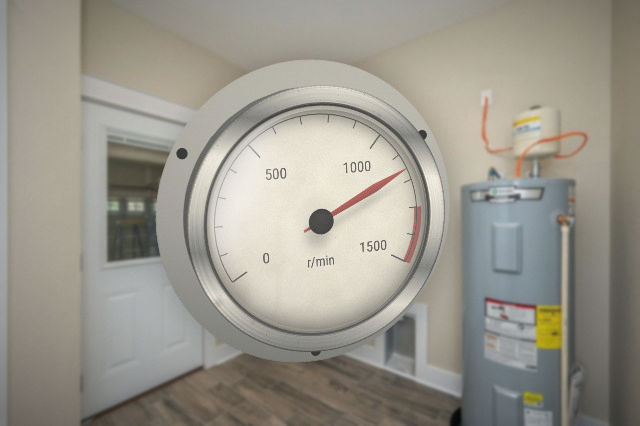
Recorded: 1150 (rpm)
